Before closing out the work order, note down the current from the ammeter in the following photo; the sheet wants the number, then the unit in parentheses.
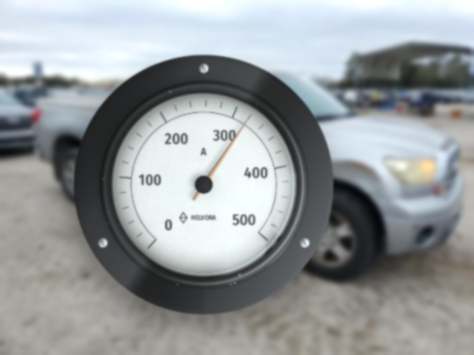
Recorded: 320 (A)
